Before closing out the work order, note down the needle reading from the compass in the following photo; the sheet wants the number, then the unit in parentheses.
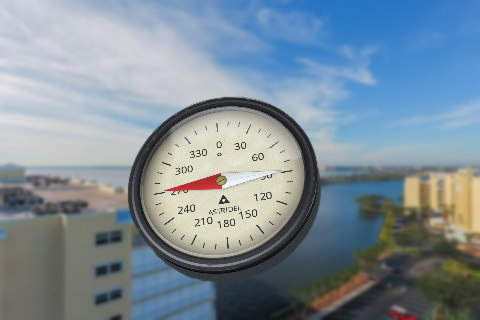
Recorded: 270 (°)
